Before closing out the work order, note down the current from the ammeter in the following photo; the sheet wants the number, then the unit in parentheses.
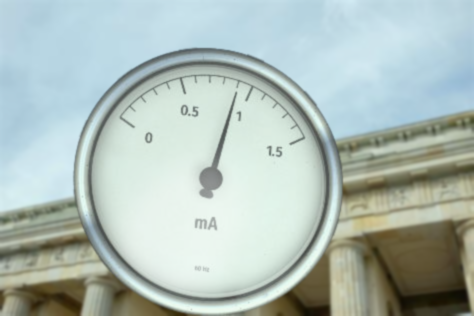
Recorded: 0.9 (mA)
